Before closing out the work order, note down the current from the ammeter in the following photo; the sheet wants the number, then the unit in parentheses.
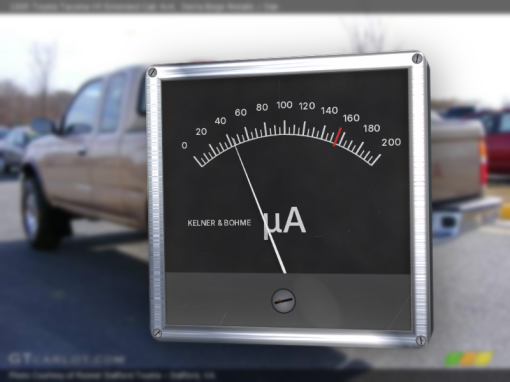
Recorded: 45 (µA)
